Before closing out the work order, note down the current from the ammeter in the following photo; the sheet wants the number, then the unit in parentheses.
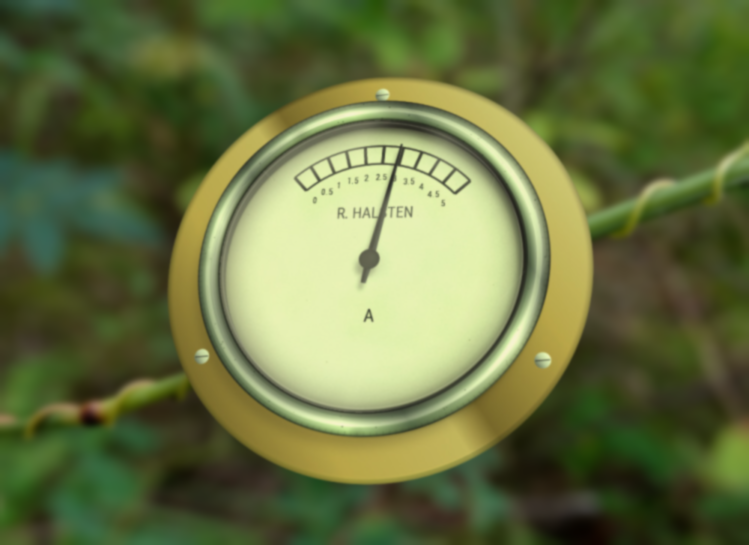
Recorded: 3 (A)
